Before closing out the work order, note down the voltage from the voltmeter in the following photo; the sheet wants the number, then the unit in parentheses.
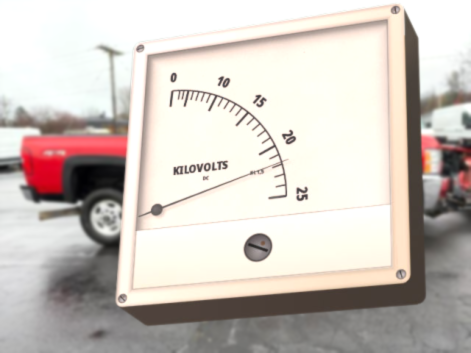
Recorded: 22 (kV)
